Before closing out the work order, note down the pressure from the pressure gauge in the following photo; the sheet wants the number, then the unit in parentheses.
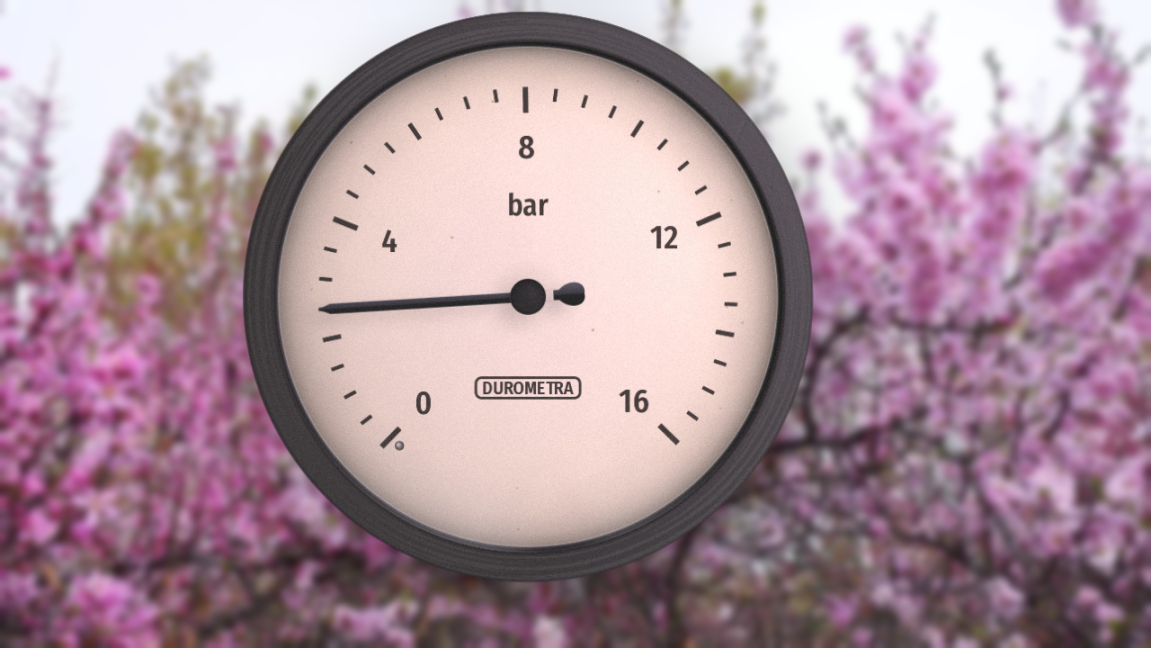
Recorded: 2.5 (bar)
